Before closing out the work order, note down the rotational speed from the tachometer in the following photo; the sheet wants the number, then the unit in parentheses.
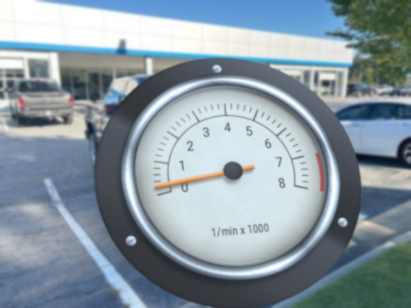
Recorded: 200 (rpm)
